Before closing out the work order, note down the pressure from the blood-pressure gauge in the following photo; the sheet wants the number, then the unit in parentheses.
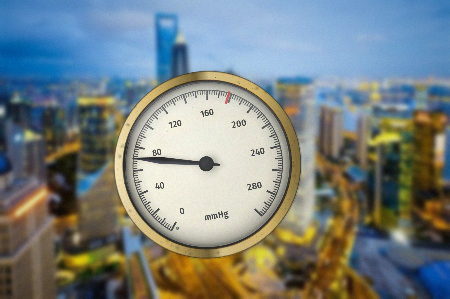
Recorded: 70 (mmHg)
